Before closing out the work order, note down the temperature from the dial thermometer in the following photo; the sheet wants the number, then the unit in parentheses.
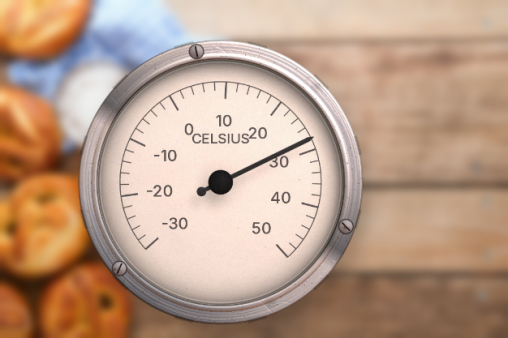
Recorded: 28 (°C)
